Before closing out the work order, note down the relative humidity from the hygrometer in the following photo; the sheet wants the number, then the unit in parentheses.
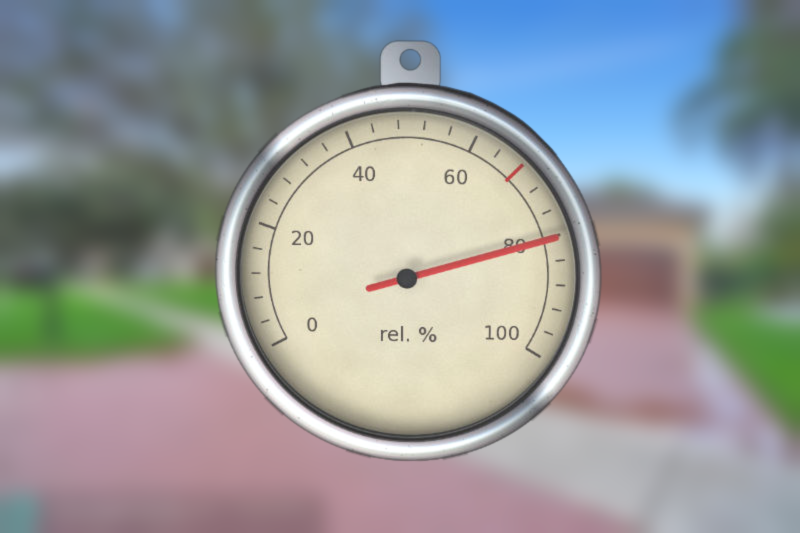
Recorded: 80 (%)
